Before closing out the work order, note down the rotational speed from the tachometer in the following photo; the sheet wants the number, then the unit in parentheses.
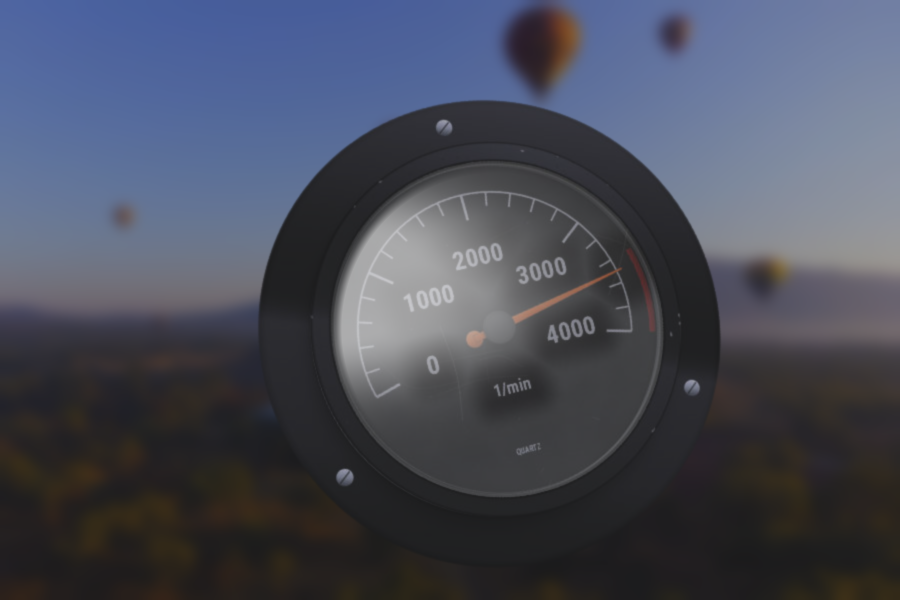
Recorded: 3500 (rpm)
